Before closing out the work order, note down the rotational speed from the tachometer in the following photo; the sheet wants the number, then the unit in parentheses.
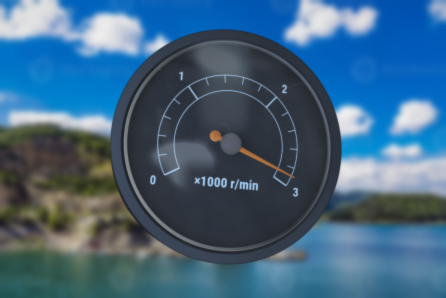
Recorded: 2900 (rpm)
